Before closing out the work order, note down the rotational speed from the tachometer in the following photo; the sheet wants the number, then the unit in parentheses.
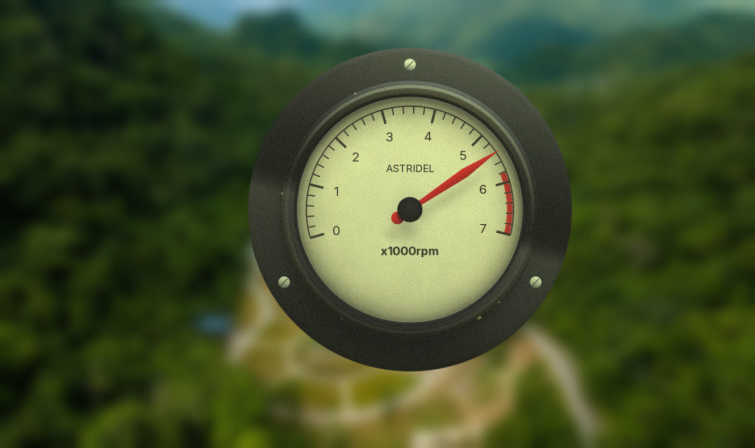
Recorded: 5400 (rpm)
